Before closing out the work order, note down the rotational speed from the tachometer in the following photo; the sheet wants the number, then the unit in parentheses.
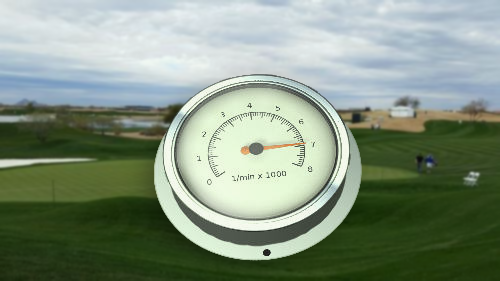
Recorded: 7000 (rpm)
